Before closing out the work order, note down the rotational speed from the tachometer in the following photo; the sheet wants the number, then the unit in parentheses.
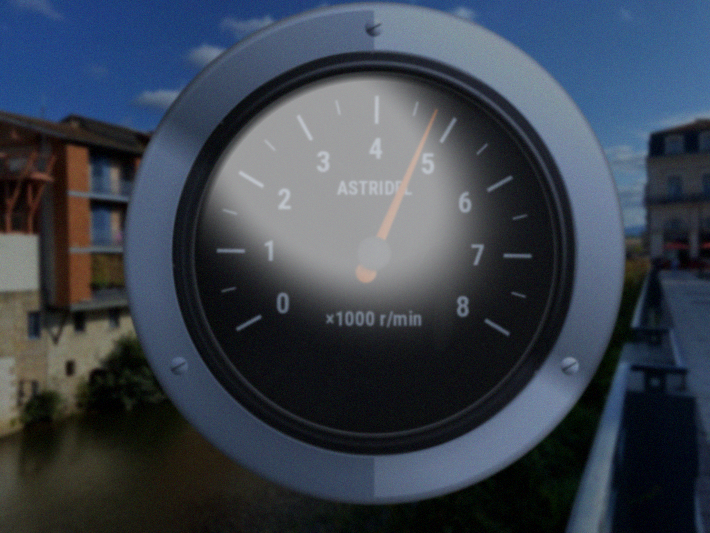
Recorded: 4750 (rpm)
